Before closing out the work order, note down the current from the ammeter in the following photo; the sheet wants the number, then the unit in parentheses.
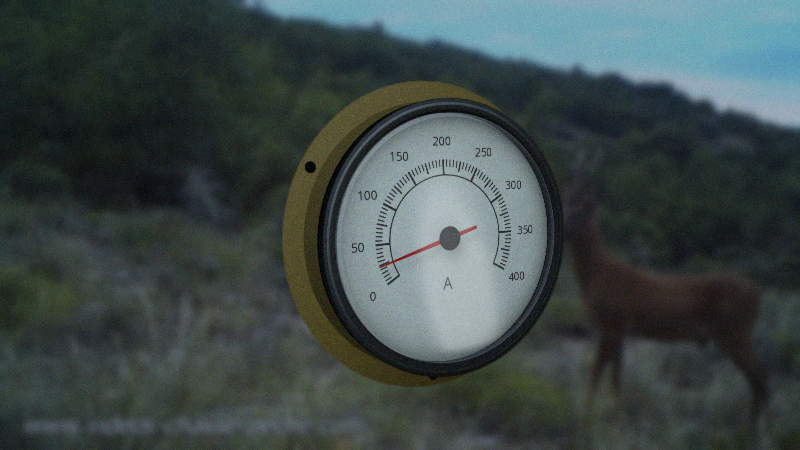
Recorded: 25 (A)
